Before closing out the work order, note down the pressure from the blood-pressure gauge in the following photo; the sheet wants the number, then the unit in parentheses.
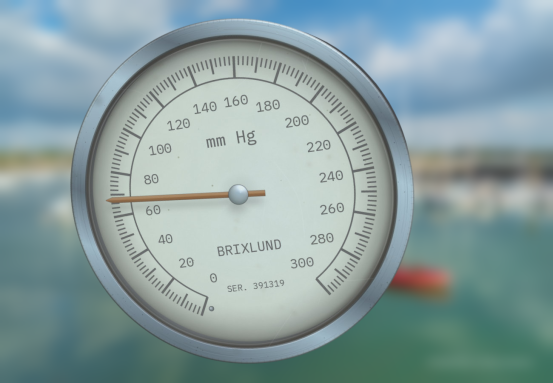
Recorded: 68 (mmHg)
